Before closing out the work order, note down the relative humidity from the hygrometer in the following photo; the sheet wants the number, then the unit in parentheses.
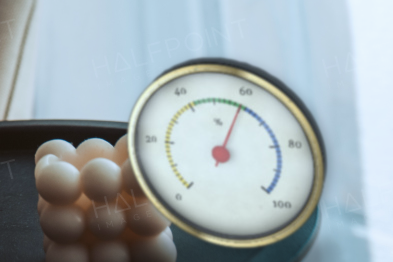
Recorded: 60 (%)
